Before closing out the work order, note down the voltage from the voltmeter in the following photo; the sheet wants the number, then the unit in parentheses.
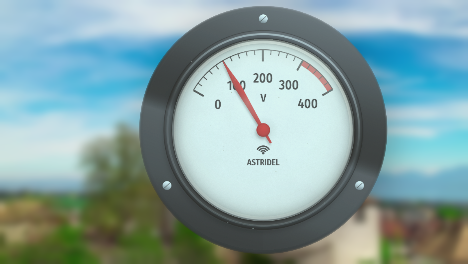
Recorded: 100 (V)
